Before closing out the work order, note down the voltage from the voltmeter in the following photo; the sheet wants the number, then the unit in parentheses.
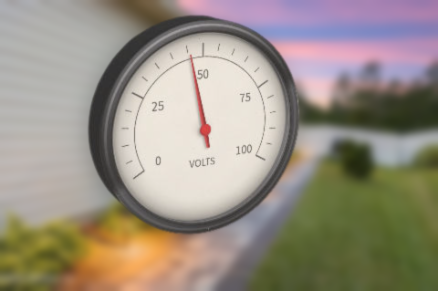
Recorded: 45 (V)
